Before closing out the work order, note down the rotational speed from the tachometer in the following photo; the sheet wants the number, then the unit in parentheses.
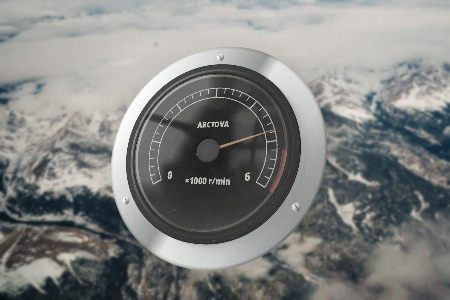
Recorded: 4800 (rpm)
